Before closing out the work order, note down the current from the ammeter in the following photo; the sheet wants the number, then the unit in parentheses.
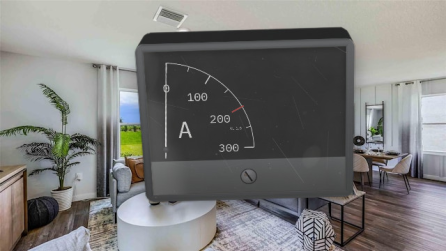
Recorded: 0 (A)
